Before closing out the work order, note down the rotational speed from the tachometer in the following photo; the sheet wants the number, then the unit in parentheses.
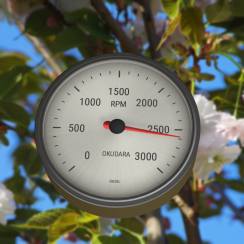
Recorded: 2600 (rpm)
